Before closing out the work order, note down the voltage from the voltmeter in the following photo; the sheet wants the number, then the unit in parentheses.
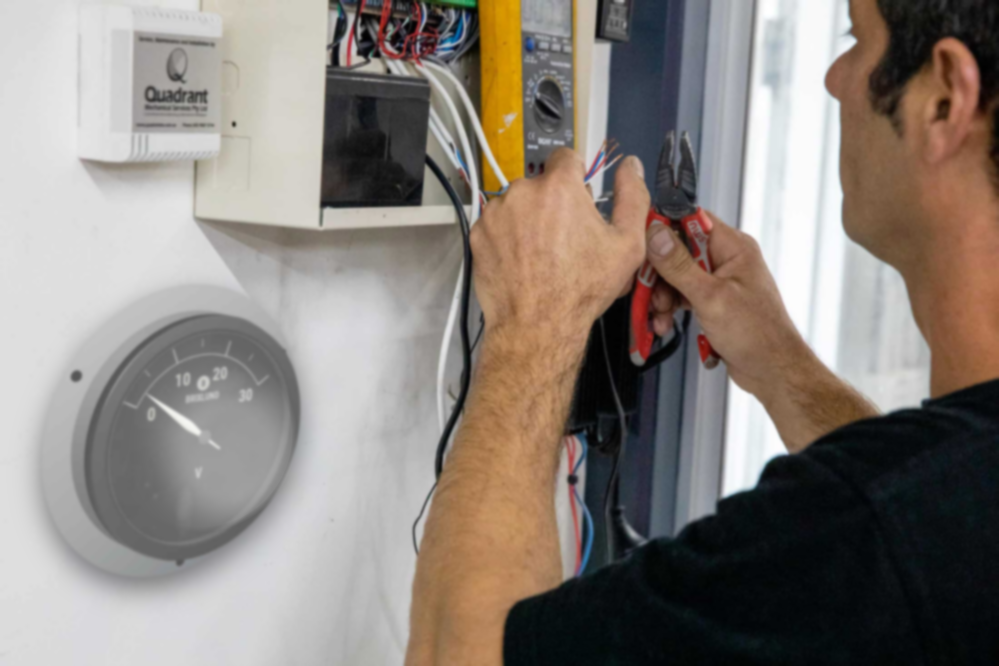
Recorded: 2.5 (V)
